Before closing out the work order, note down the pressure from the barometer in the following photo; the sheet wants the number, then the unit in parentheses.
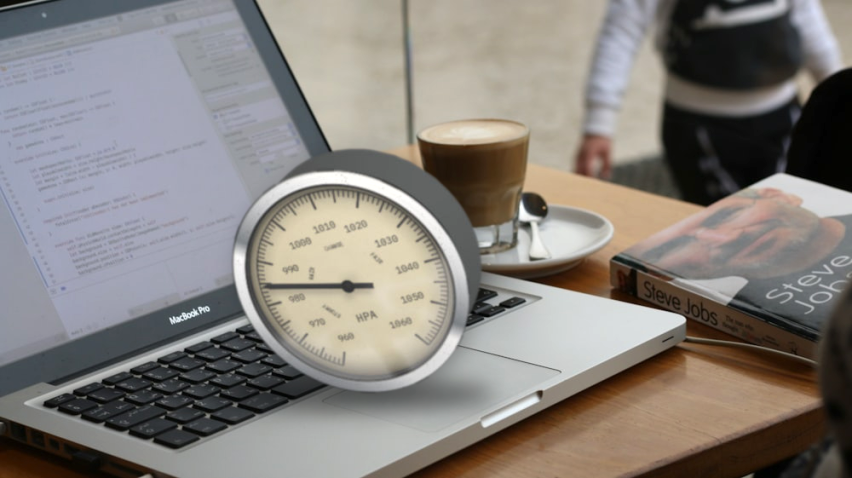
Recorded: 985 (hPa)
